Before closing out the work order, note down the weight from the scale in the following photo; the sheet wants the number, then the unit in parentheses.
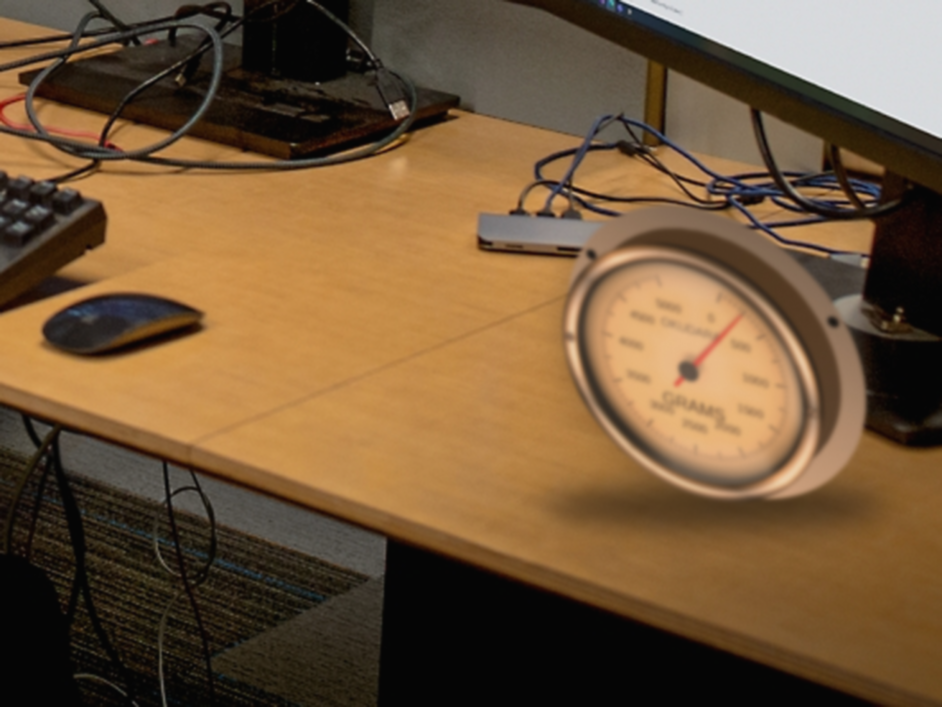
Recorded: 250 (g)
